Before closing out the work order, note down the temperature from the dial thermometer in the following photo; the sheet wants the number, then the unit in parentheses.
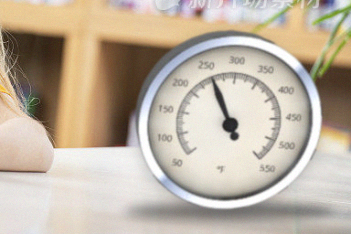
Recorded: 250 (°F)
